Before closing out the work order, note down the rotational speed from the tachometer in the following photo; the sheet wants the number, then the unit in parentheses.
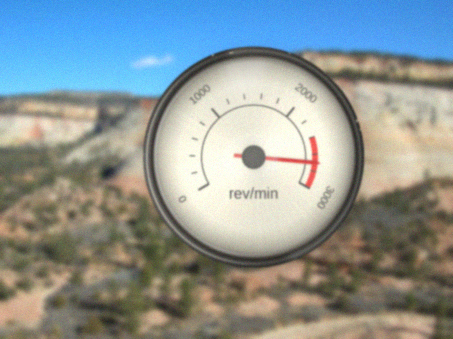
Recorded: 2700 (rpm)
